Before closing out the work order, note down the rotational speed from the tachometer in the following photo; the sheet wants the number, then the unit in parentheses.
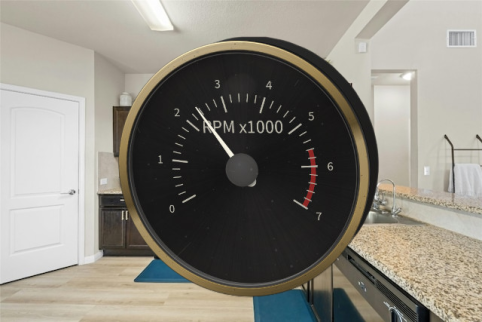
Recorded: 2400 (rpm)
